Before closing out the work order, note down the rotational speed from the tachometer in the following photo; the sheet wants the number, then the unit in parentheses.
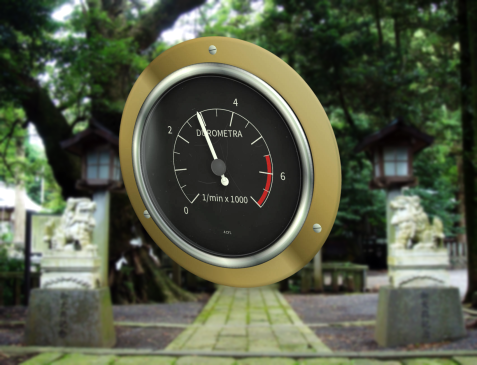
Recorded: 3000 (rpm)
